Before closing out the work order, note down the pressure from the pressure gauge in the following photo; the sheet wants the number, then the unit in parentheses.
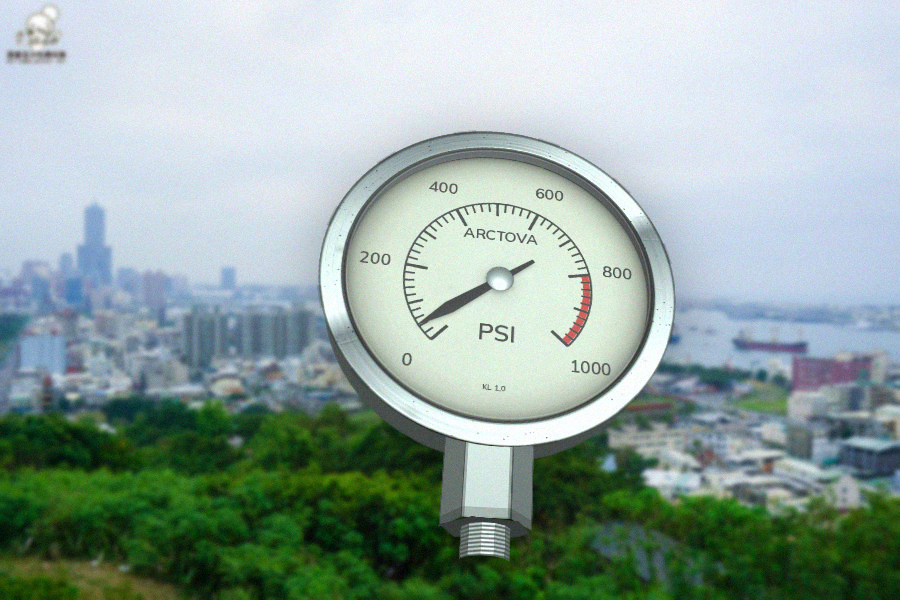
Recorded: 40 (psi)
